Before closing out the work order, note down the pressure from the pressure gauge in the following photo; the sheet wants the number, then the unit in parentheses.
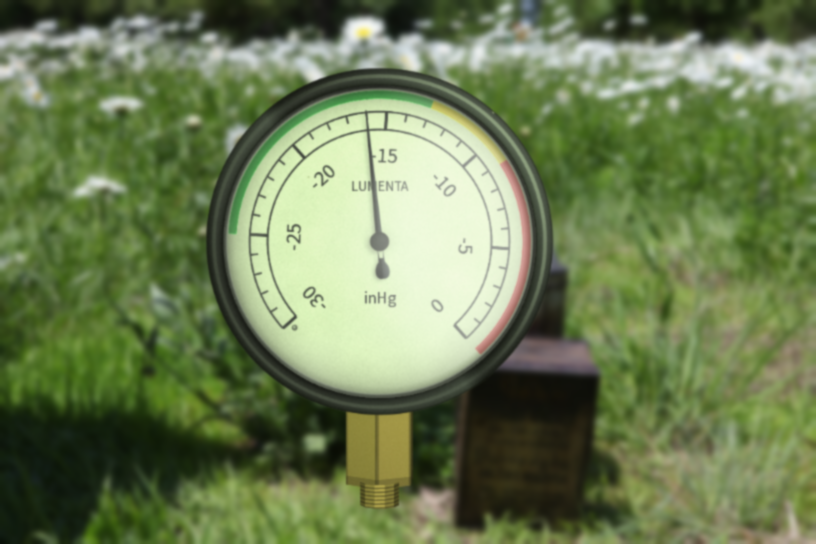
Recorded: -16 (inHg)
